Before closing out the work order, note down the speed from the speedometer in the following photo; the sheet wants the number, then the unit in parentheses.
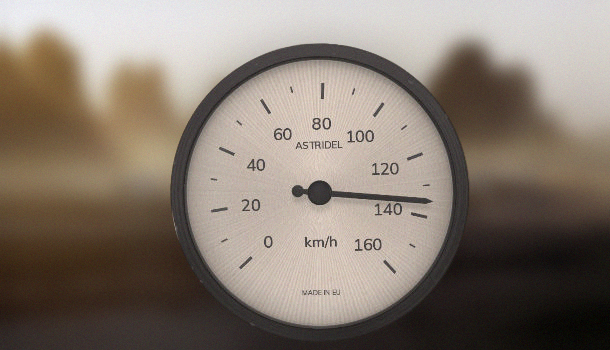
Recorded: 135 (km/h)
